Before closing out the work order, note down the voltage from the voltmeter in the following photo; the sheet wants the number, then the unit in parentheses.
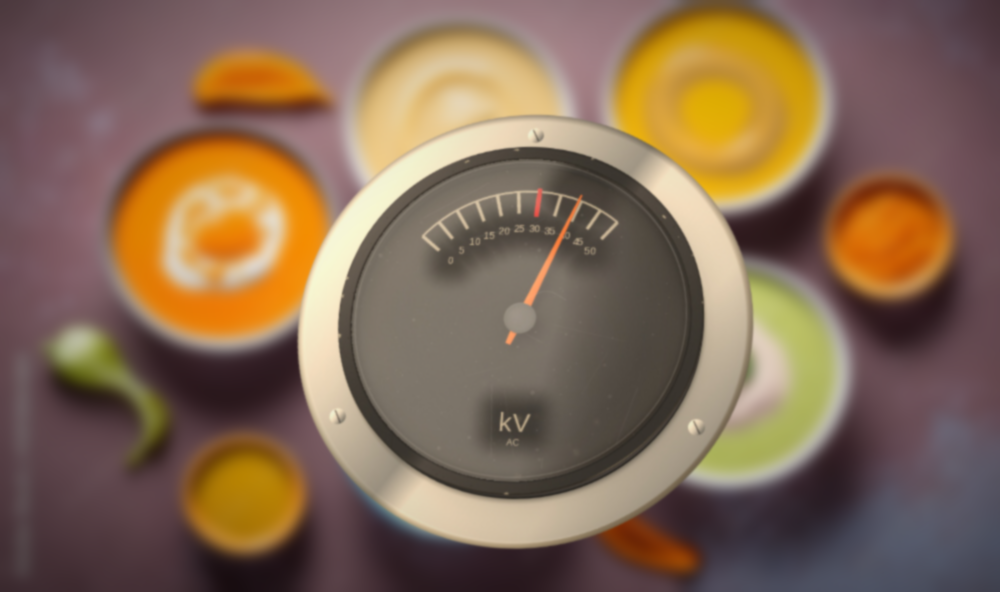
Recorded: 40 (kV)
